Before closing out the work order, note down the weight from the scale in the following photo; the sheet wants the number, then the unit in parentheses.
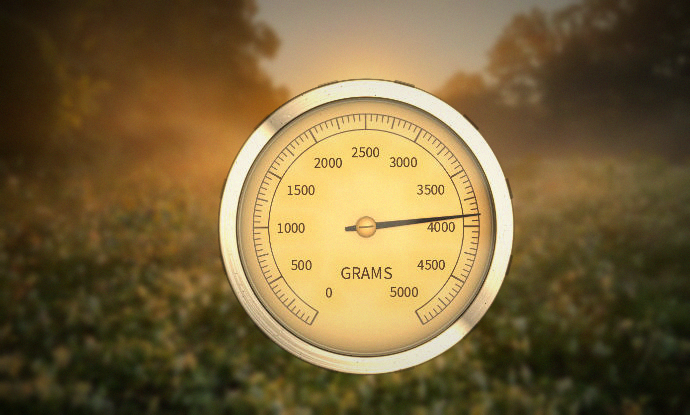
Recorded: 3900 (g)
